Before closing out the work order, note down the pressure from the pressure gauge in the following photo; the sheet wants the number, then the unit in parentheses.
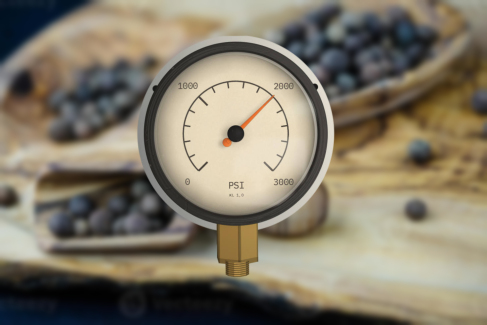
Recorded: 2000 (psi)
